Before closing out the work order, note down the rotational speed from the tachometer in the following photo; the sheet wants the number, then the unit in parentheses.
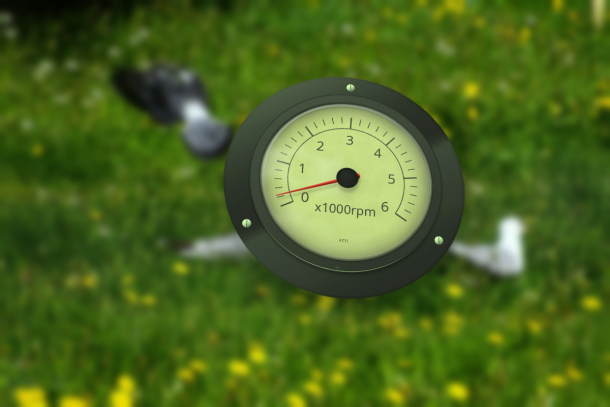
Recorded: 200 (rpm)
